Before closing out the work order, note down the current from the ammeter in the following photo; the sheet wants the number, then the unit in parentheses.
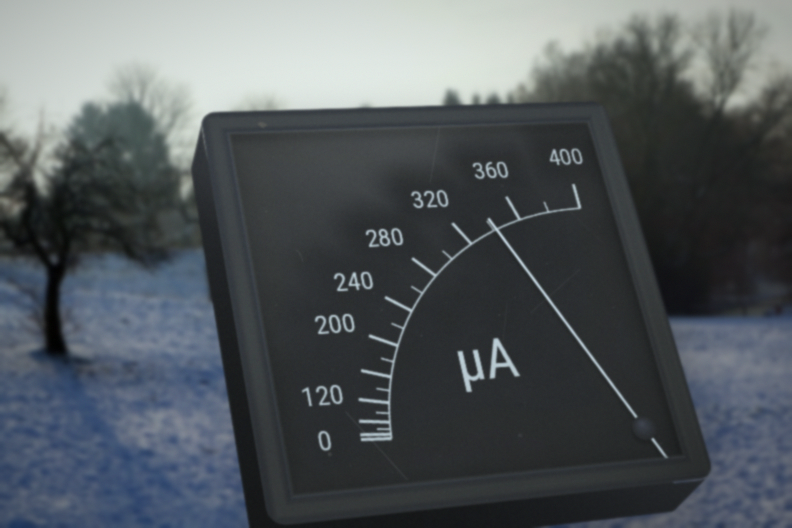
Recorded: 340 (µA)
